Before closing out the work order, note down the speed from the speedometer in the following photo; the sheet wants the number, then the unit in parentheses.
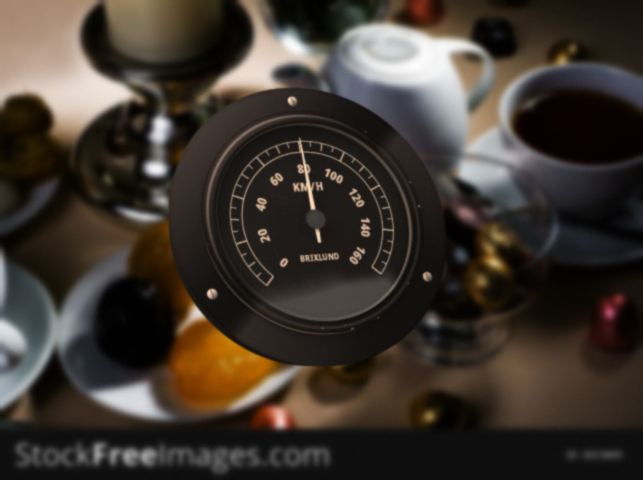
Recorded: 80 (km/h)
